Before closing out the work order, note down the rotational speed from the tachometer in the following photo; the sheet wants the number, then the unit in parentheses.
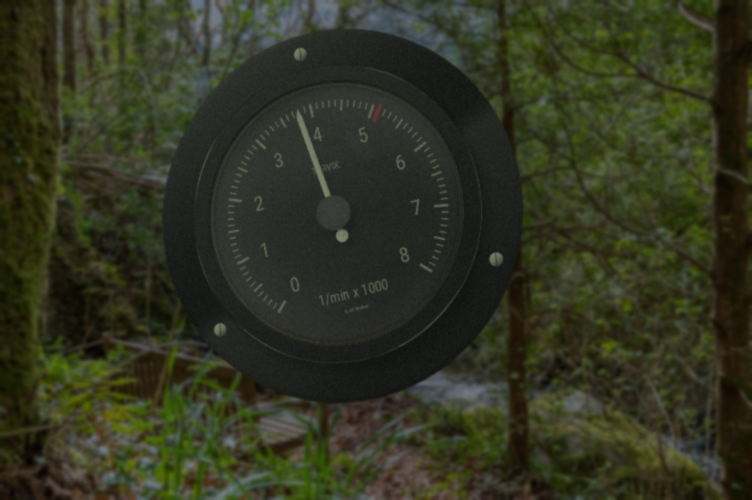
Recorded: 3800 (rpm)
